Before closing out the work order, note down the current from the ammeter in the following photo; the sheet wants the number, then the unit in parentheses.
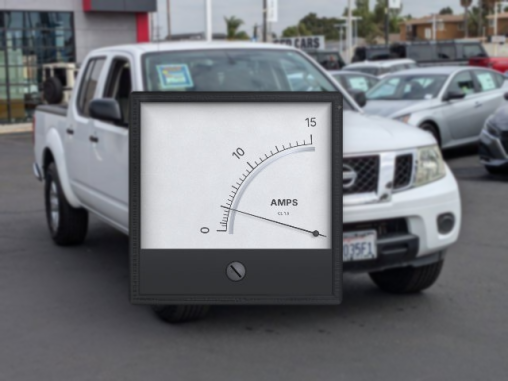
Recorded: 5 (A)
